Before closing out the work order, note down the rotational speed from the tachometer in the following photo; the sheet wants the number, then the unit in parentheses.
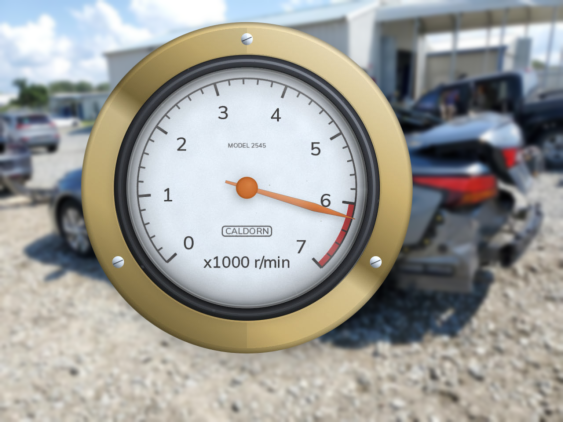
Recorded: 6200 (rpm)
